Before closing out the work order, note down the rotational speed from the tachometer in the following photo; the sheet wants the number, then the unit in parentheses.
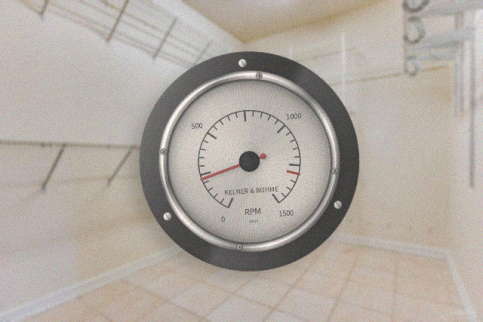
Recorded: 225 (rpm)
